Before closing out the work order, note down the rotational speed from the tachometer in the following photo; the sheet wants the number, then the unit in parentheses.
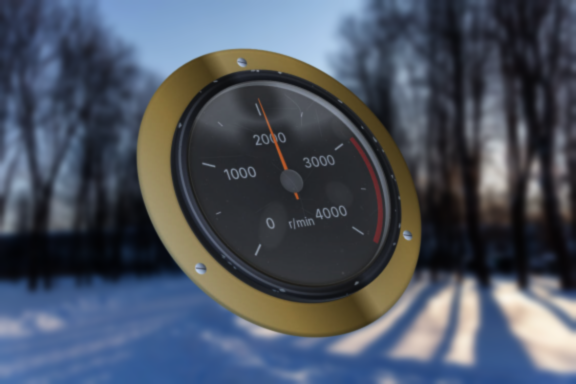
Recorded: 2000 (rpm)
